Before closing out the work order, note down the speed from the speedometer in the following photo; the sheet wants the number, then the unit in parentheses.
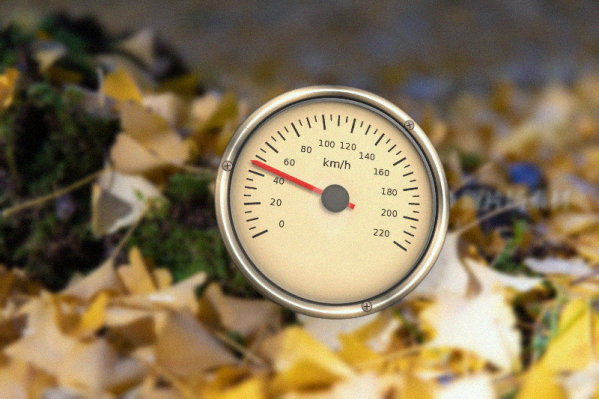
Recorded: 45 (km/h)
